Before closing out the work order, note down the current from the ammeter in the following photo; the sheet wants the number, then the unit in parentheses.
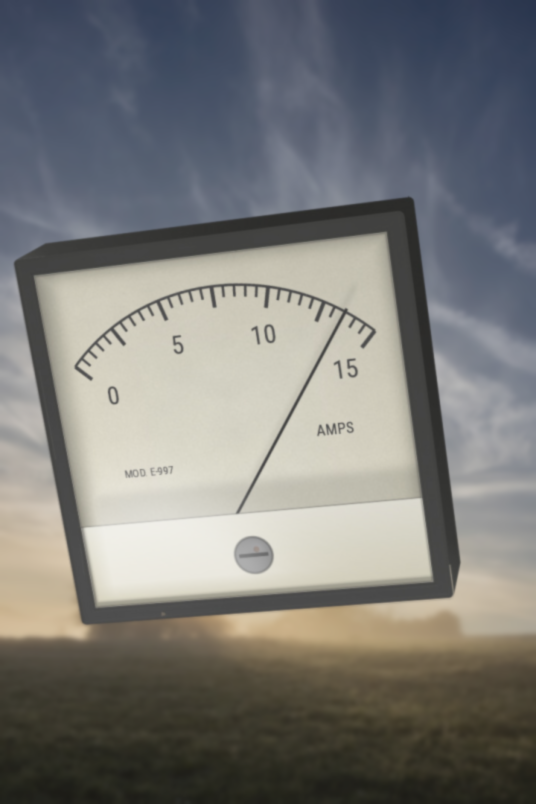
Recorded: 13.5 (A)
